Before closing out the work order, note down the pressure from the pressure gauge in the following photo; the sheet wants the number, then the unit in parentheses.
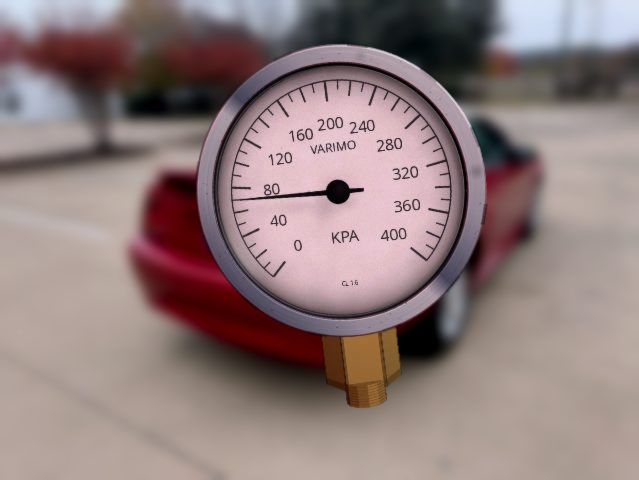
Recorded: 70 (kPa)
